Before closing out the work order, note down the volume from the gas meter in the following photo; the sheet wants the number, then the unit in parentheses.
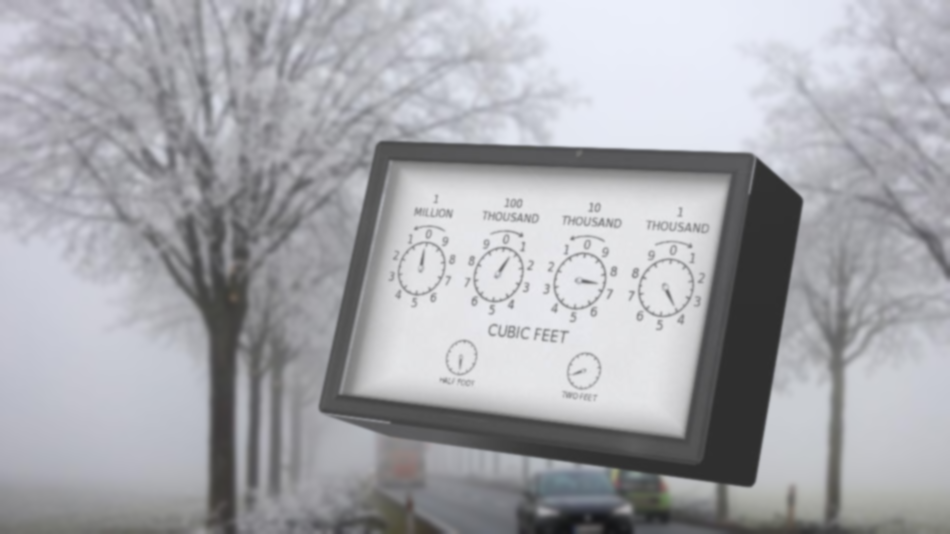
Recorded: 7400 (ft³)
